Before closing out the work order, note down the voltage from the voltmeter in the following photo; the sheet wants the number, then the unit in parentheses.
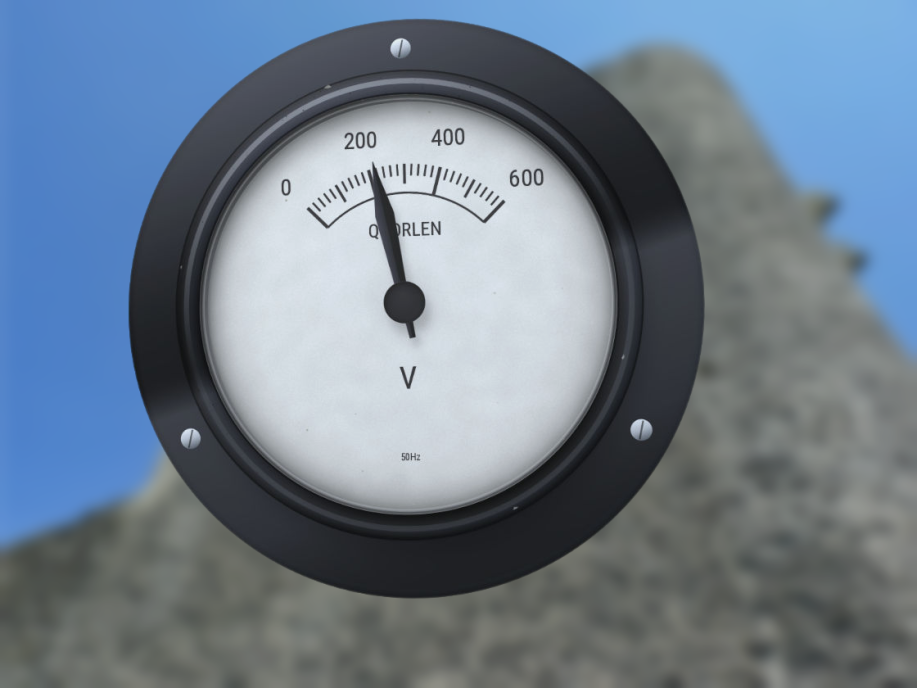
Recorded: 220 (V)
